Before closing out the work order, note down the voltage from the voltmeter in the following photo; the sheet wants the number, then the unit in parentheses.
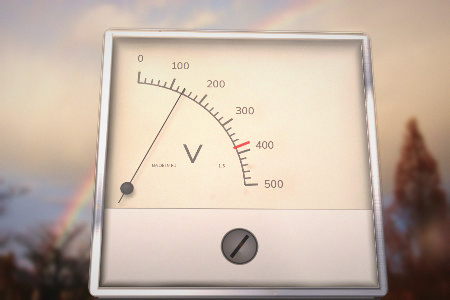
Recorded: 140 (V)
